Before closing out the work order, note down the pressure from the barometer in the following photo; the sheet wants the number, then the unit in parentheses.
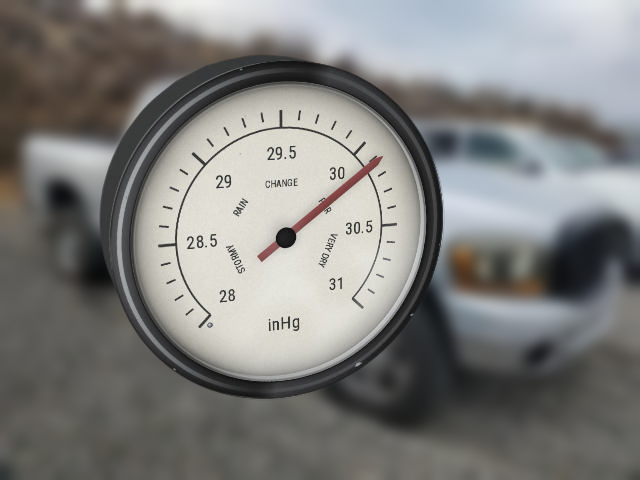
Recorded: 30.1 (inHg)
